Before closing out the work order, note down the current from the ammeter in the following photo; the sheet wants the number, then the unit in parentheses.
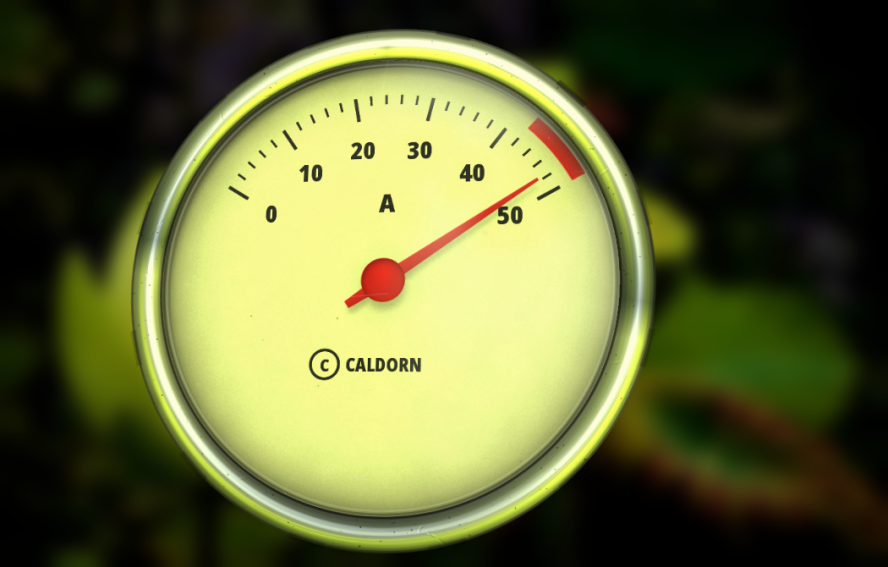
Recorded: 48 (A)
